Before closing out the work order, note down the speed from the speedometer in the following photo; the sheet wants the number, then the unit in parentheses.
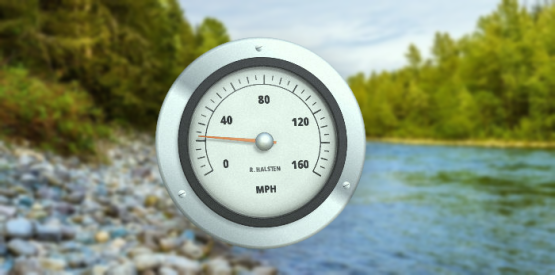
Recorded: 22.5 (mph)
